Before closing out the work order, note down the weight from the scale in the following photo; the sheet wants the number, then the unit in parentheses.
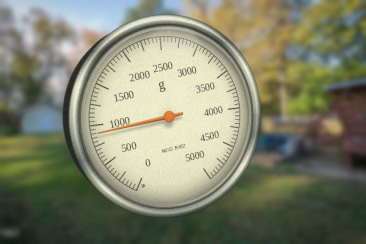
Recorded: 900 (g)
